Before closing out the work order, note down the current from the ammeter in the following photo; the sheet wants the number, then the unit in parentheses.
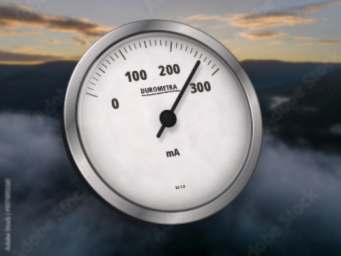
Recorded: 260 (mA)
